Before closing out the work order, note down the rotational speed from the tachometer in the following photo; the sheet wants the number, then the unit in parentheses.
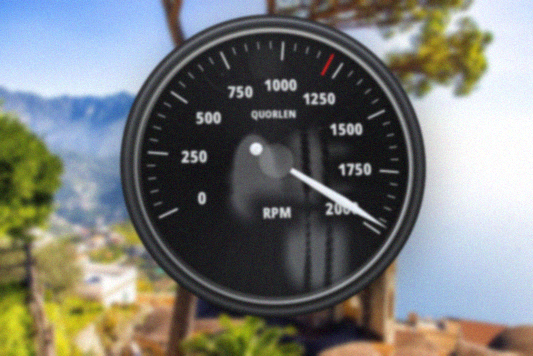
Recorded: 1975 (rpm)
